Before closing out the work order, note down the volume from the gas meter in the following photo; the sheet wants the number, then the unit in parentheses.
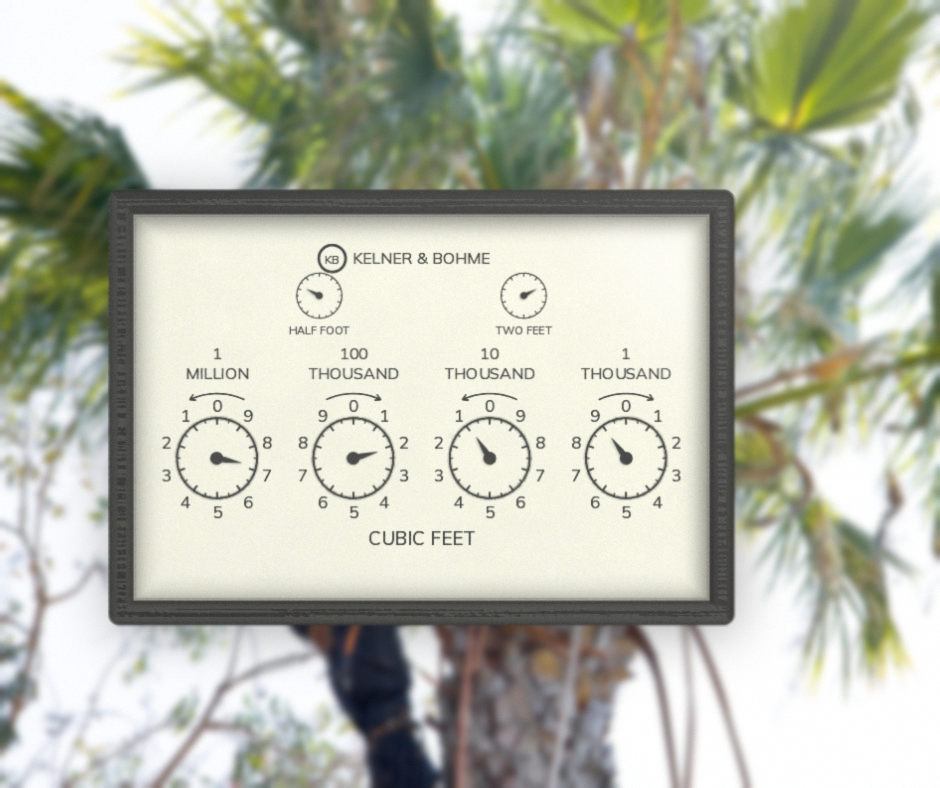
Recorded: 720900 (ft³)
